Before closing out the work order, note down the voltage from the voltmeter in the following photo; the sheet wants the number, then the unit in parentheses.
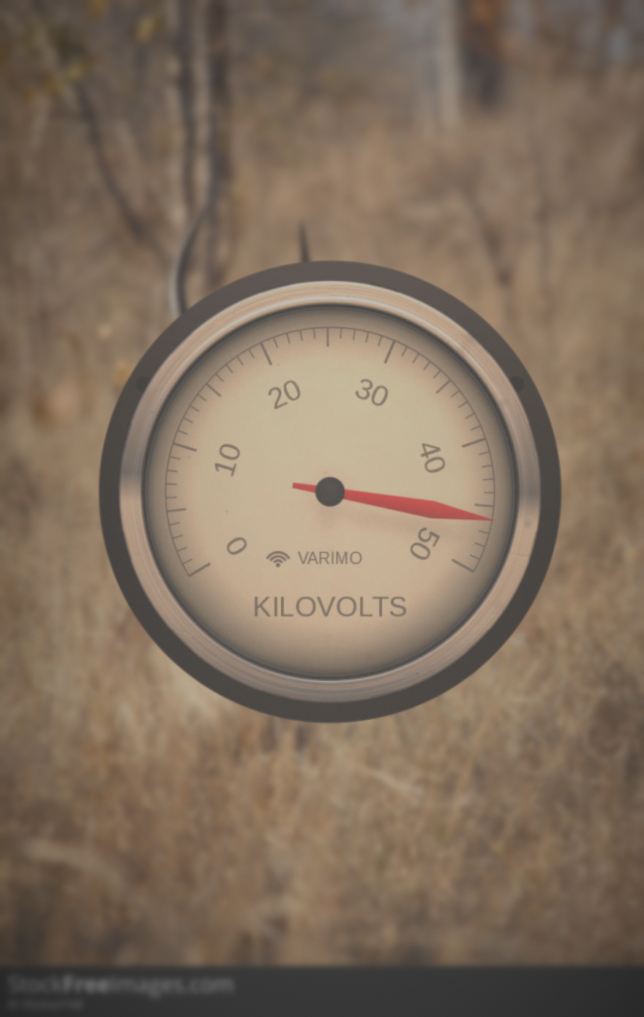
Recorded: 46 (kV)
